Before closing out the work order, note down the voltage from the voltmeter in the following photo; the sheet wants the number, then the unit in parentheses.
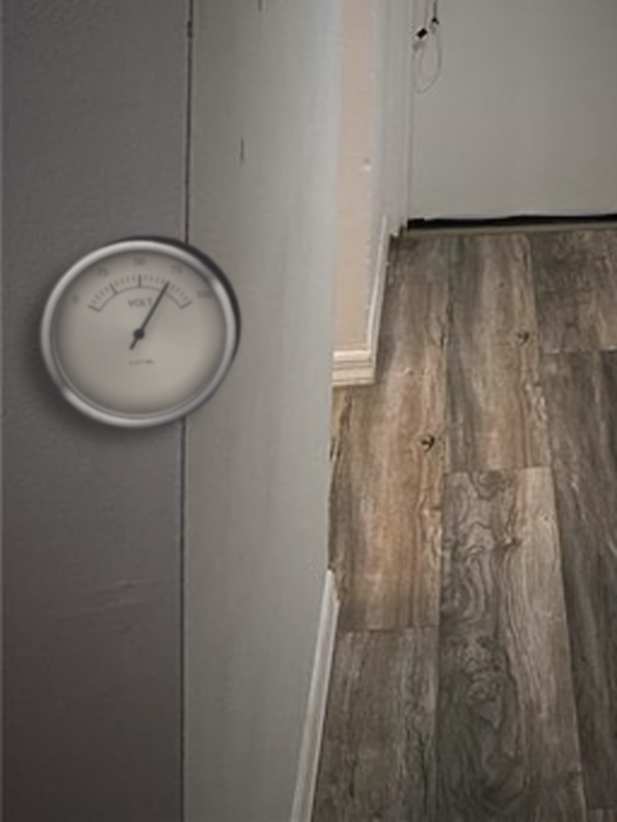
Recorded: 75 (V)
